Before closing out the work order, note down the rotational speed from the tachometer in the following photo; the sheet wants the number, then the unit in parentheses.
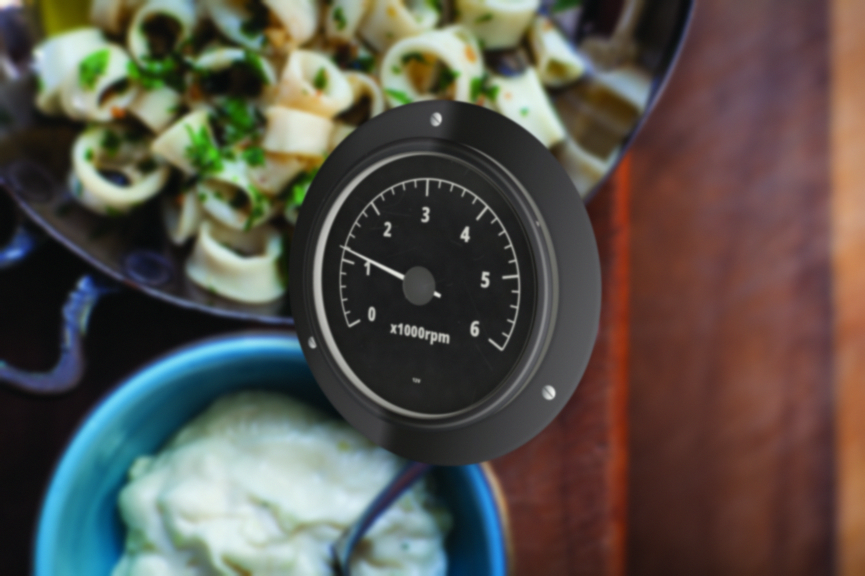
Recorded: 1200 (rpm)
